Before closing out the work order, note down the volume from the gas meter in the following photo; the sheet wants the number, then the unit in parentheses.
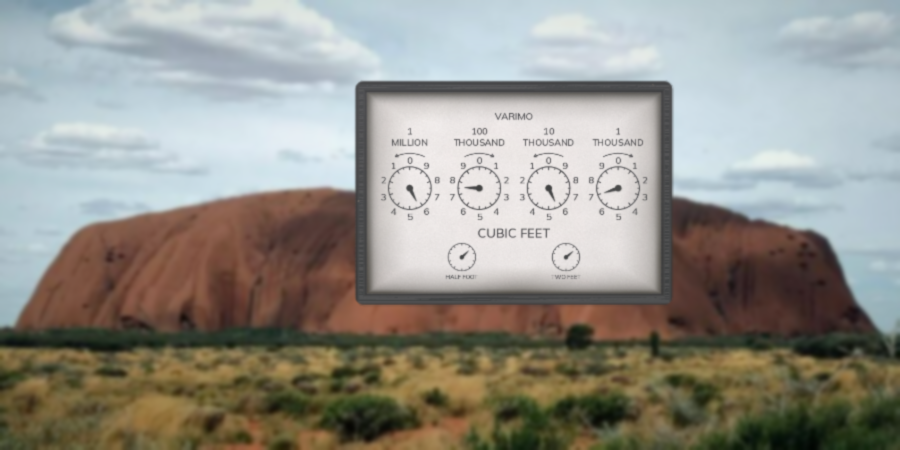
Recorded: 575700 (ft³)
